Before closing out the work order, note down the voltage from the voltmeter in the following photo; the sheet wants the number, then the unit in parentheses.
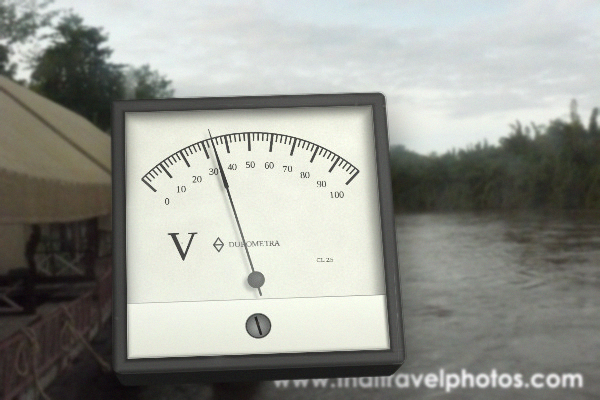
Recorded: 34 (V)
